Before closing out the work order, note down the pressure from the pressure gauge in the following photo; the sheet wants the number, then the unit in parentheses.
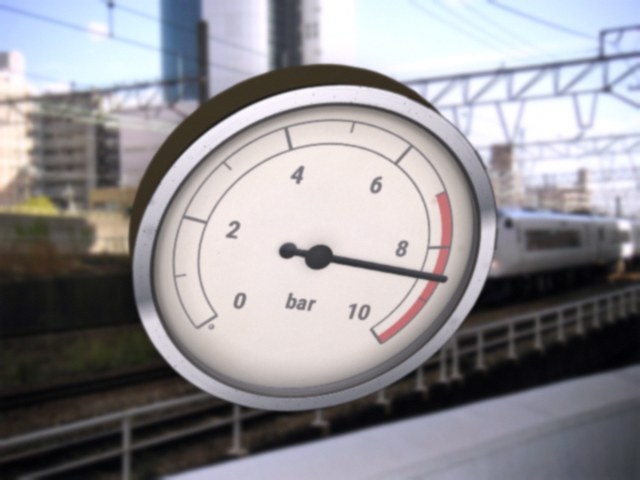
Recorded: 8.5 (bar)
